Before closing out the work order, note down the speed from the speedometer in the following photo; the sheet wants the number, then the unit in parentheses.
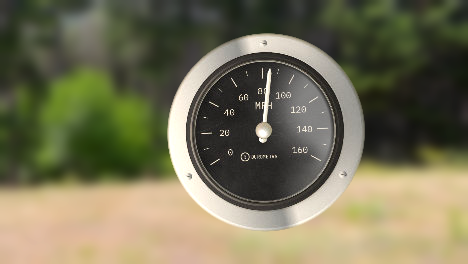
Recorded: 85 (mph)
